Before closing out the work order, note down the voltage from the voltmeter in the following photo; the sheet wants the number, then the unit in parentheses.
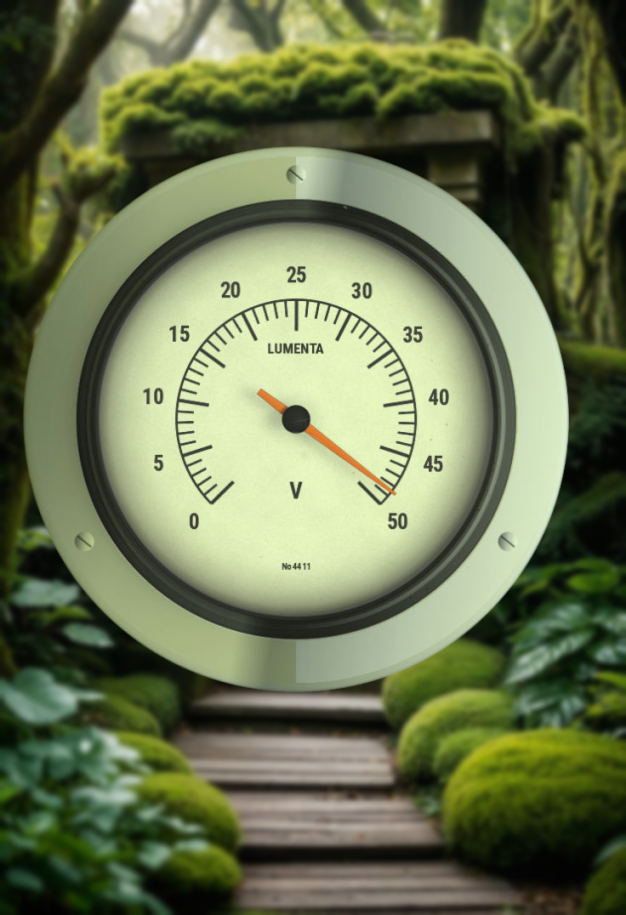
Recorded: 48.5 (V)
